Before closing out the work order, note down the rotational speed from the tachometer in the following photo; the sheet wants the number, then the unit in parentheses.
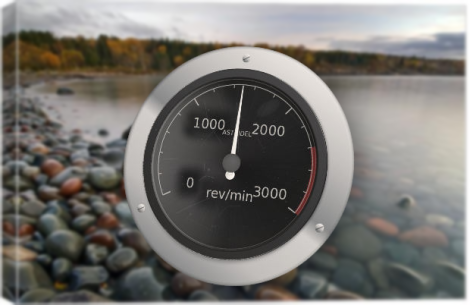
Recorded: 1500 (rpm)
